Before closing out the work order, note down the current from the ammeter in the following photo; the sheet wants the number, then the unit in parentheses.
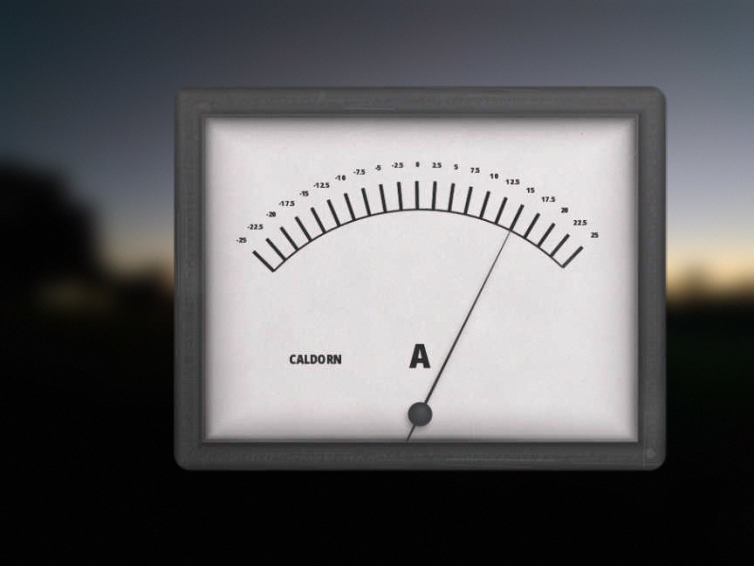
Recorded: 15 (A)
